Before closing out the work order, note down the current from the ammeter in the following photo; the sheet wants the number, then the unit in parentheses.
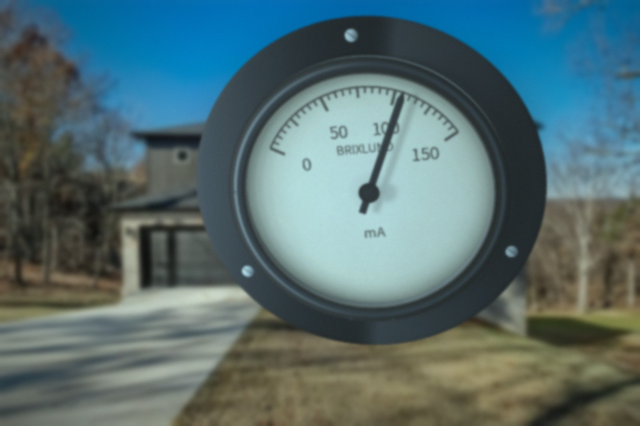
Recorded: 105 (mA)
